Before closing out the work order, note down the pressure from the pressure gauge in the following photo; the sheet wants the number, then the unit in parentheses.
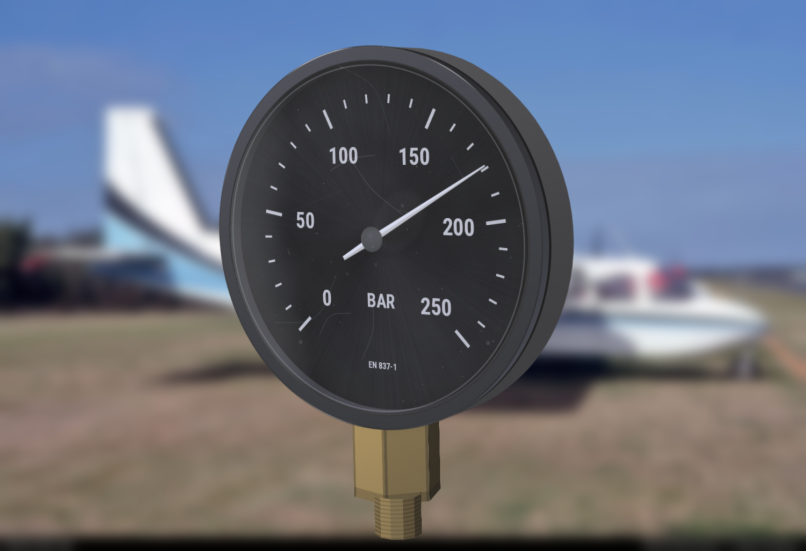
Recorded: 180 (bar)
